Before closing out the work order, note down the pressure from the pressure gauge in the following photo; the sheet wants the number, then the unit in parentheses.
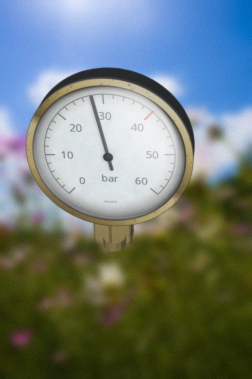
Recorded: 28 (bar)
